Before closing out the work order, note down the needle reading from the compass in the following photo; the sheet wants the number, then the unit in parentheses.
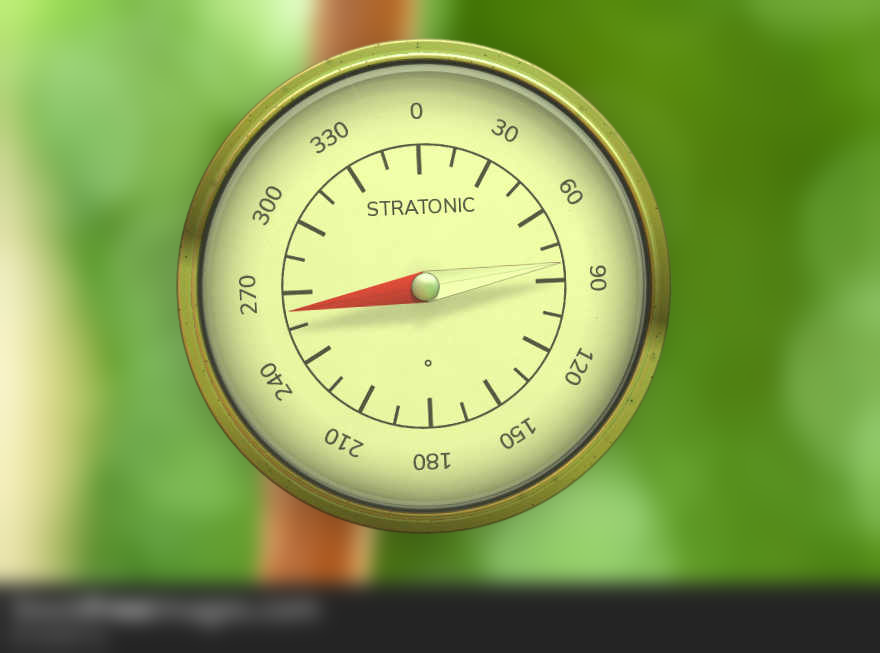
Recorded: 262.5 (°)
